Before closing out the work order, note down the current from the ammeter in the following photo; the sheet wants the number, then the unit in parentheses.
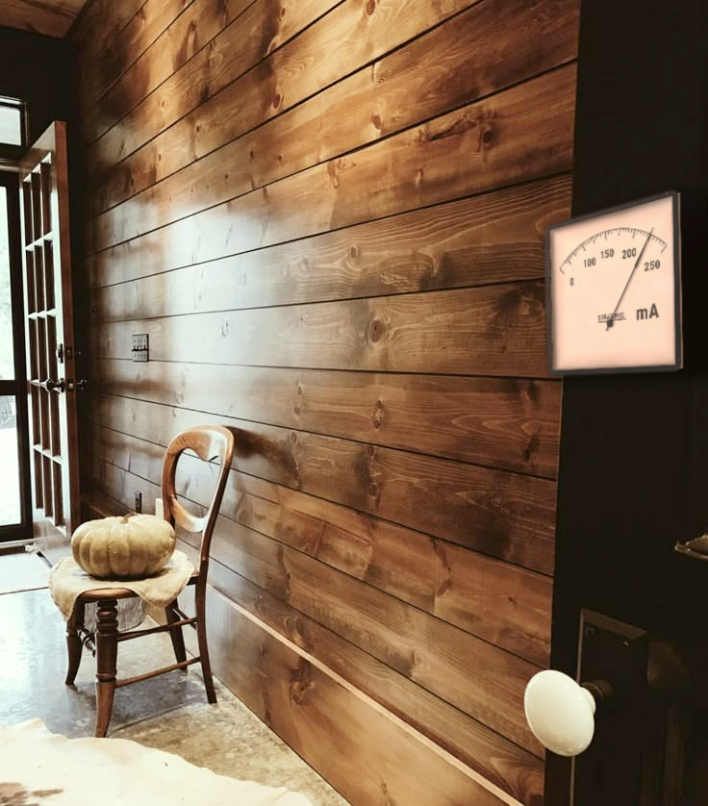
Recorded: 225 (mA)
